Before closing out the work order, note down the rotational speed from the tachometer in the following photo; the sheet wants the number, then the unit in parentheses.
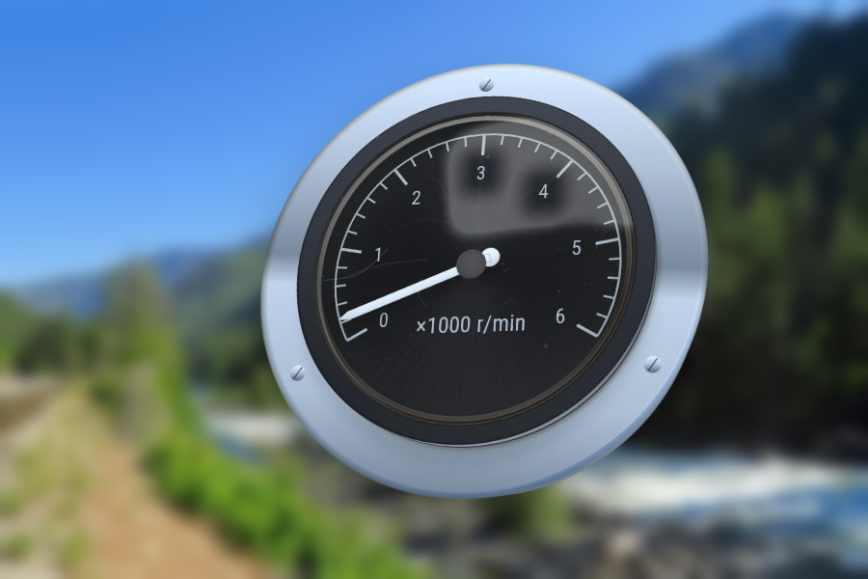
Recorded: 200 (rpm)
